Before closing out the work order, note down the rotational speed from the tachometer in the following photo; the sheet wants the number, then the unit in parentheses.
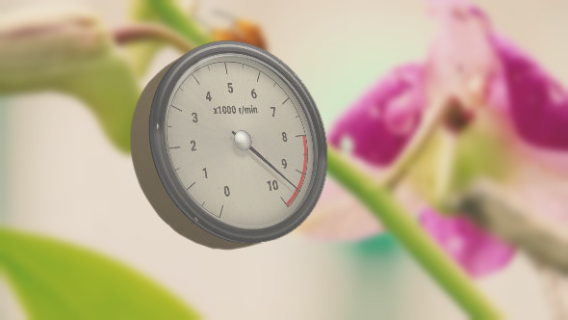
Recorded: 9500 (rpm)
